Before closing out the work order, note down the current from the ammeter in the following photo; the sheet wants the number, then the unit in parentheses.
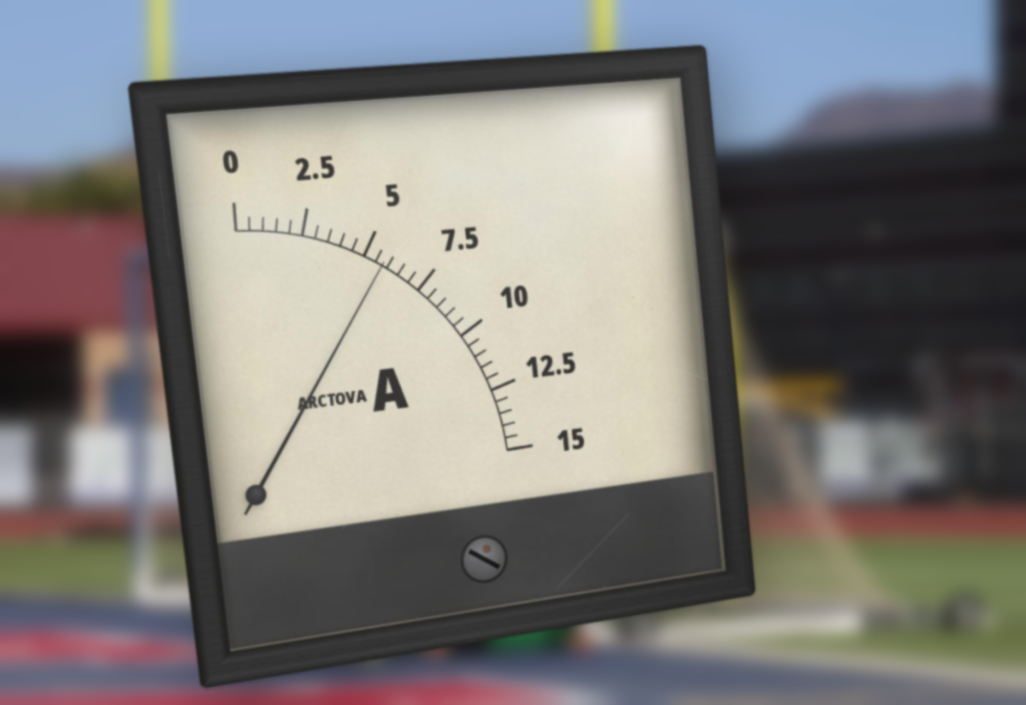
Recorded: 5.75 (A)
